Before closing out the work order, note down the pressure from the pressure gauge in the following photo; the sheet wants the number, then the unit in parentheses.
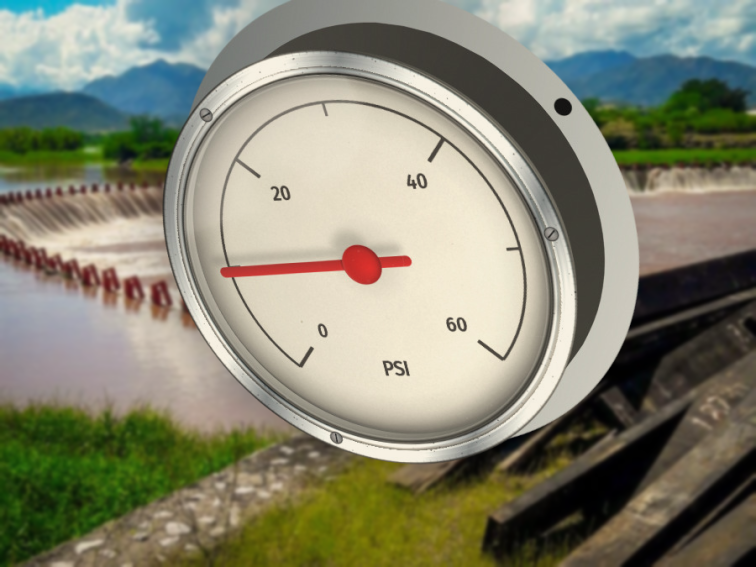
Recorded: 10 (psi)
